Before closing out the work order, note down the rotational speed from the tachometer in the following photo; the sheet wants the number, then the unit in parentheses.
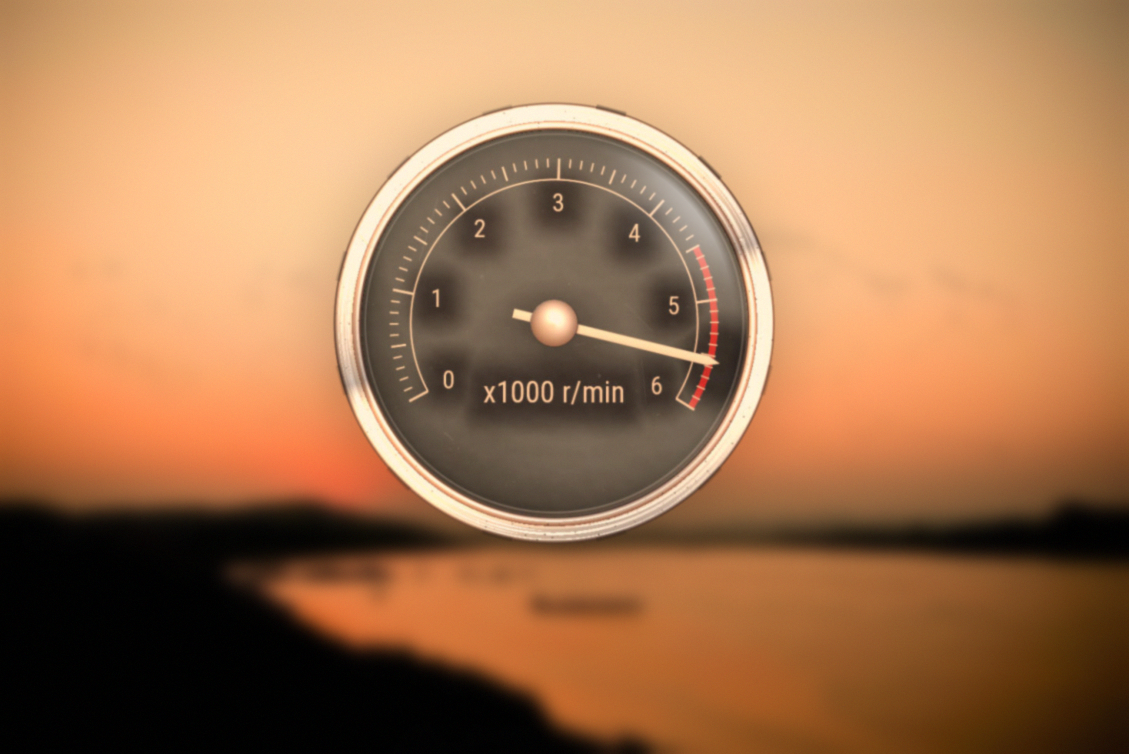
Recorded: 5550 (rpm)
